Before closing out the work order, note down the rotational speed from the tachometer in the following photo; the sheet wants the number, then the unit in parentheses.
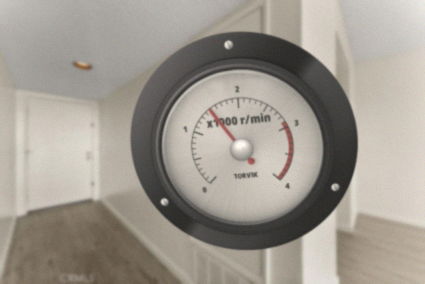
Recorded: 1500 (rpm)
